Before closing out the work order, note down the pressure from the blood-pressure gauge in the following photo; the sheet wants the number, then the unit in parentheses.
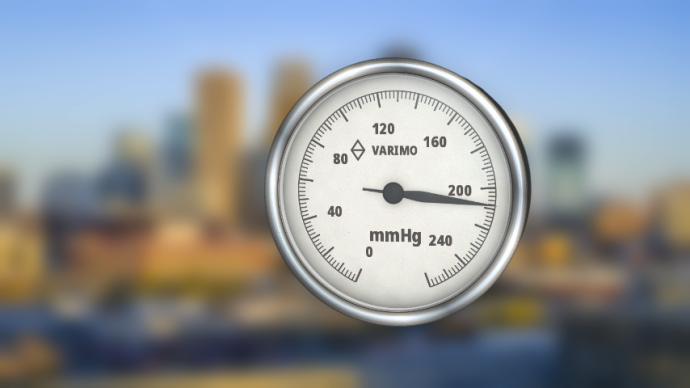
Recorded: 208 (mmHg)
